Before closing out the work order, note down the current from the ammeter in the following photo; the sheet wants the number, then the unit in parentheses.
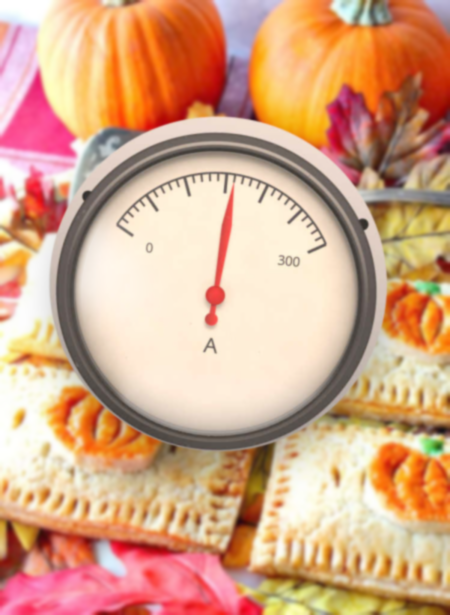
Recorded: 160 (A)
